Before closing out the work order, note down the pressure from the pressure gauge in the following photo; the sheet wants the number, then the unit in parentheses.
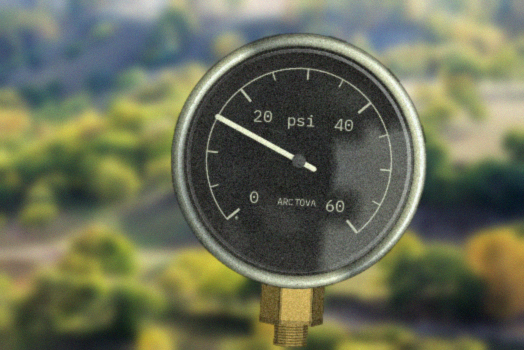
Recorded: 15 (psi)
